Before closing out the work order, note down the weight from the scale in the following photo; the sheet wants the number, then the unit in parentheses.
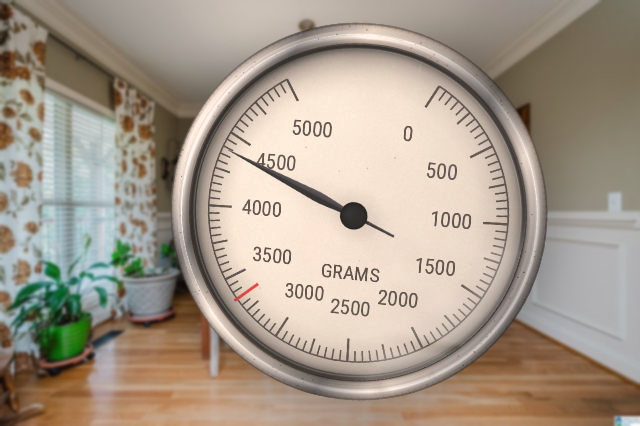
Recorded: 4400 (g)
